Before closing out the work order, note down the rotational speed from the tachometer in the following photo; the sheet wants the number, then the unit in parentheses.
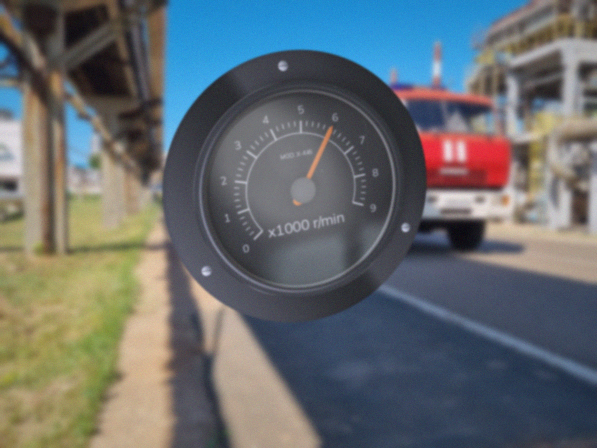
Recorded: 6000 (rpm)
